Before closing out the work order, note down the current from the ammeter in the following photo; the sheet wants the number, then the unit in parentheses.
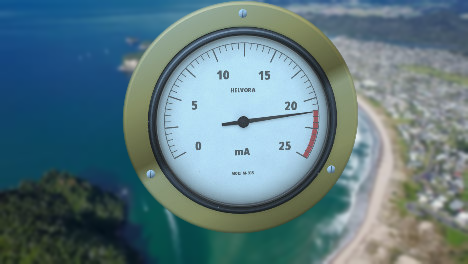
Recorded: 21 (mA)
